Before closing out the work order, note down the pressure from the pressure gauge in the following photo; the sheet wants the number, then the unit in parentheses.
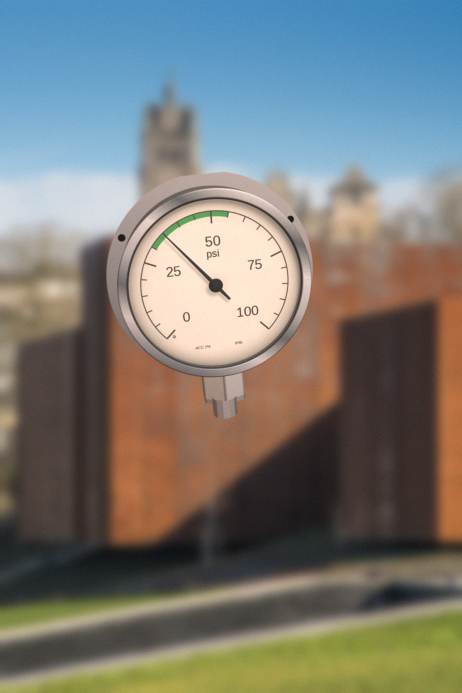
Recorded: 35 (psi)
